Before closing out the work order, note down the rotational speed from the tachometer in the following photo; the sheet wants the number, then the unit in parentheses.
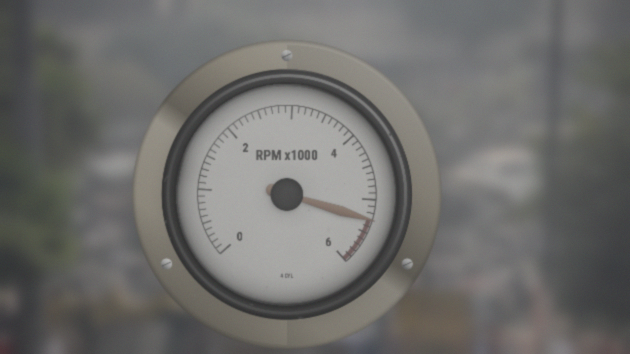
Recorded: 5300 (rpm)
